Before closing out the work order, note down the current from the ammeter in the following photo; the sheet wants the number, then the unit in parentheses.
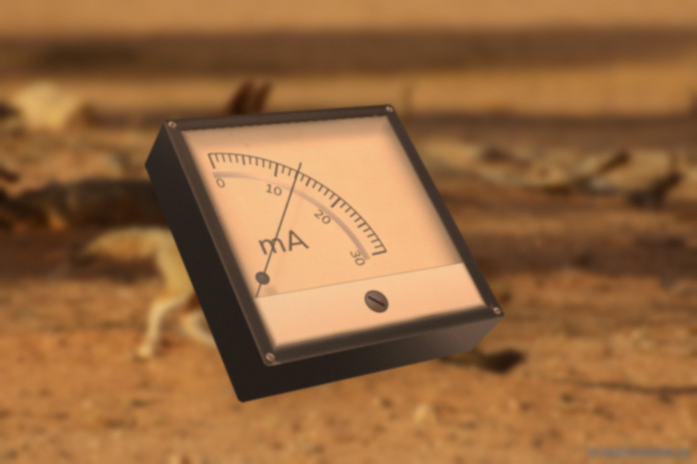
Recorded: 13 (mA)
